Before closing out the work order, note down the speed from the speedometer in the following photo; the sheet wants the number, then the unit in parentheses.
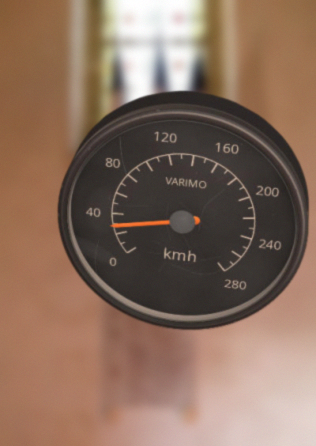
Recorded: 30 (km/h)
